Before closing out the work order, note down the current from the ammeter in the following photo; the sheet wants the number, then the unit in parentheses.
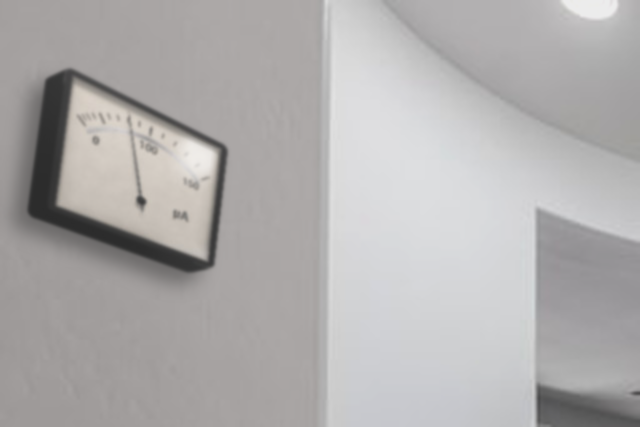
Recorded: 80 (µA)
